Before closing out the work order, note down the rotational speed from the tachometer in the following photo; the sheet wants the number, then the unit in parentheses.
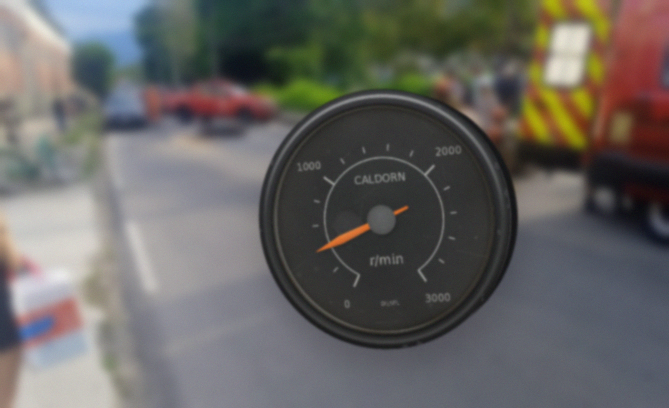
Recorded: 400 (rpm)
